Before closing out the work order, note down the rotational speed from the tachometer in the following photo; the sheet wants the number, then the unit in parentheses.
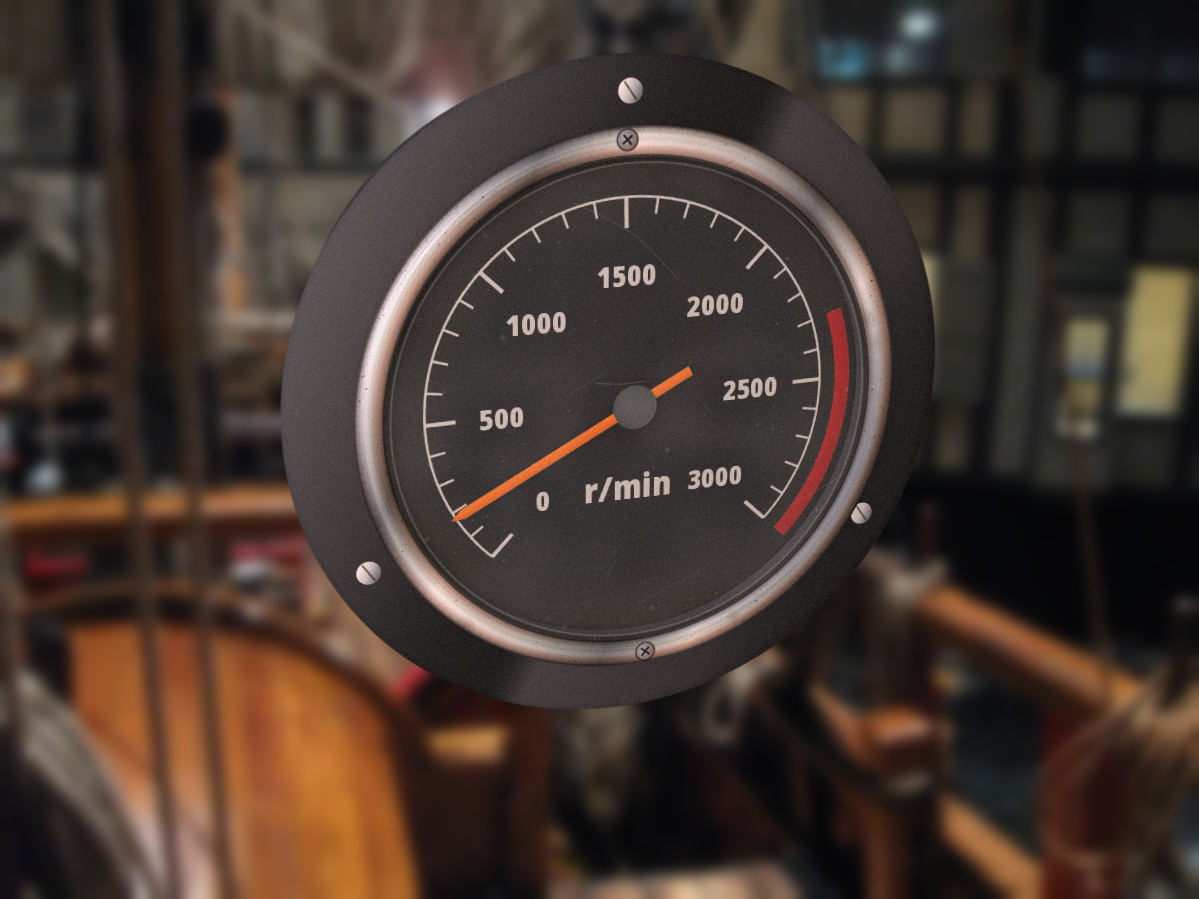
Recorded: 200 (rpm)
